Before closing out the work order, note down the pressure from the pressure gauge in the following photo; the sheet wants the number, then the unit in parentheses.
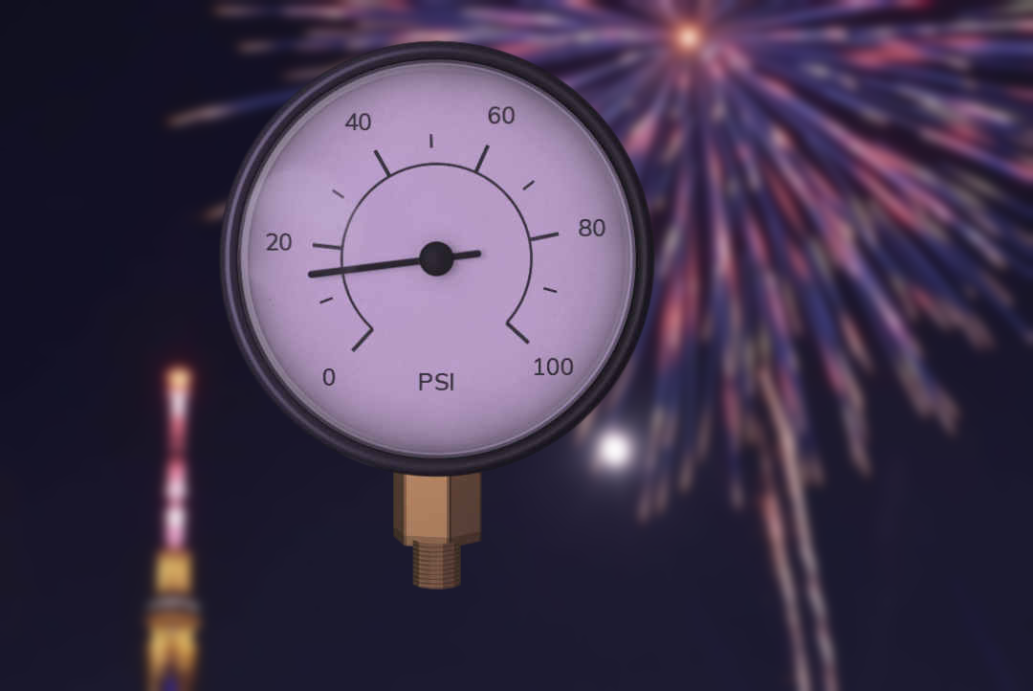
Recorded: 15 (psi)
